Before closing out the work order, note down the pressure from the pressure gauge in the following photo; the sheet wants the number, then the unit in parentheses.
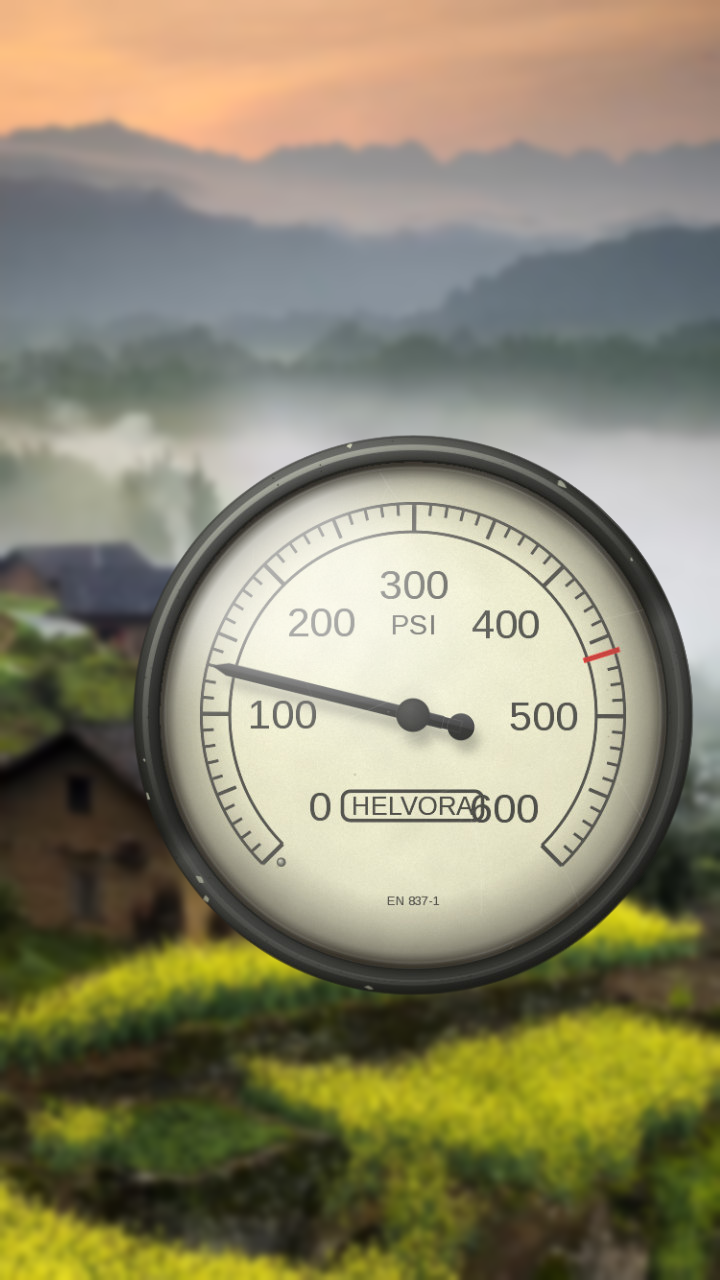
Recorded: 130 (psi)
